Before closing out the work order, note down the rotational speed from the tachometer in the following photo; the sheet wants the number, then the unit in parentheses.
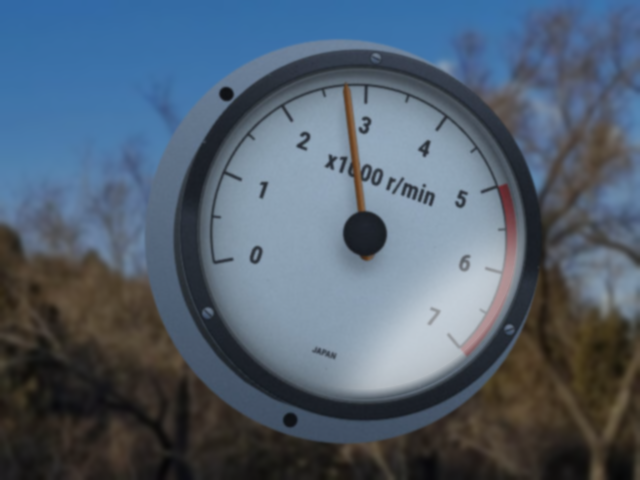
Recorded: 2750 (rpm)
